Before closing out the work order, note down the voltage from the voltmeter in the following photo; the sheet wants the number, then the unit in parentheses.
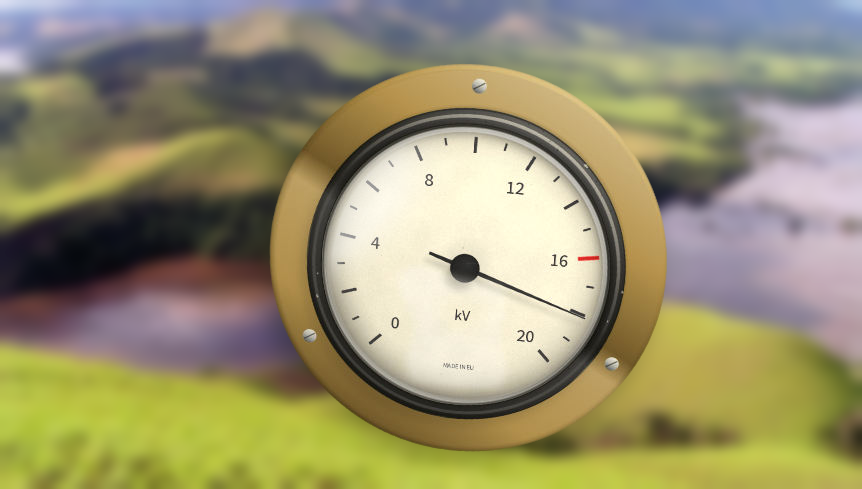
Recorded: 18 (kV)
